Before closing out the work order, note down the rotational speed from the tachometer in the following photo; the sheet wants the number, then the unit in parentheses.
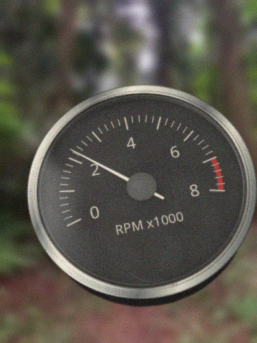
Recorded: 2200 (rpm)
